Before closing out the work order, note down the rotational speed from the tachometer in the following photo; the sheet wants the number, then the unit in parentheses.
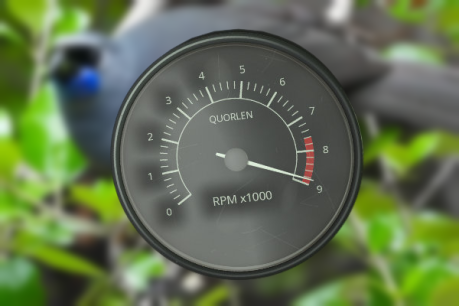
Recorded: 8800 (rpm)
